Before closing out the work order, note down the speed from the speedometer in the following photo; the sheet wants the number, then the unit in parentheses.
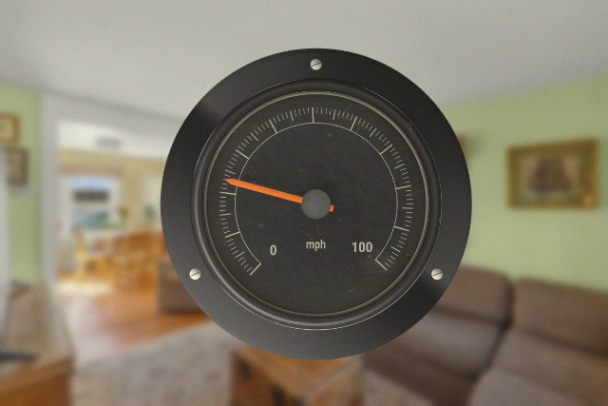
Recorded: 23 (mph)
